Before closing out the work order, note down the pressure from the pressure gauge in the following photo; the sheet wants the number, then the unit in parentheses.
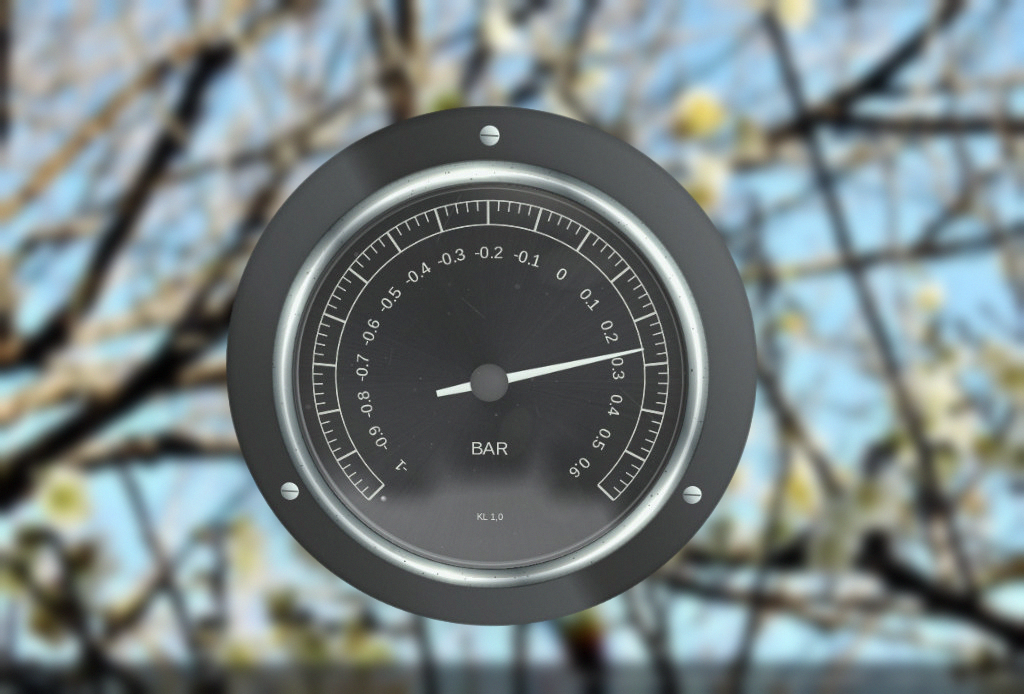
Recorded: 0.26 (bar)
